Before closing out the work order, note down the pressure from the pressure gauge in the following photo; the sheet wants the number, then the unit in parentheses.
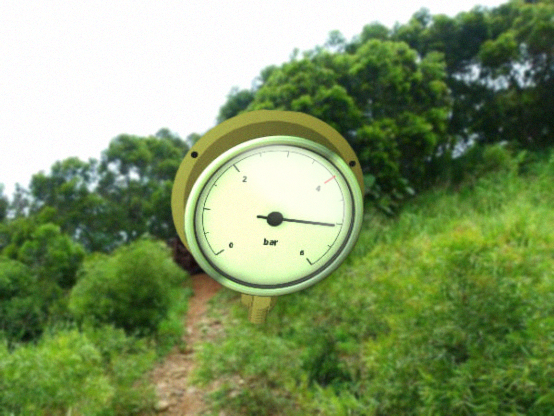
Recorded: 5 (bar)
